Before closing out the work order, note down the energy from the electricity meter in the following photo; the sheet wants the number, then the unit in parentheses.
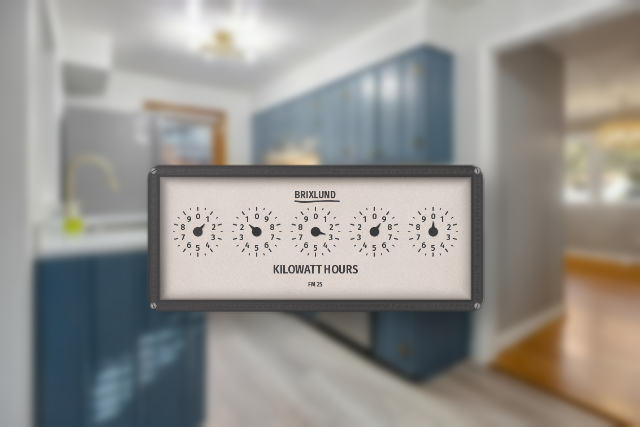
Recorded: 11290 (kWh)
